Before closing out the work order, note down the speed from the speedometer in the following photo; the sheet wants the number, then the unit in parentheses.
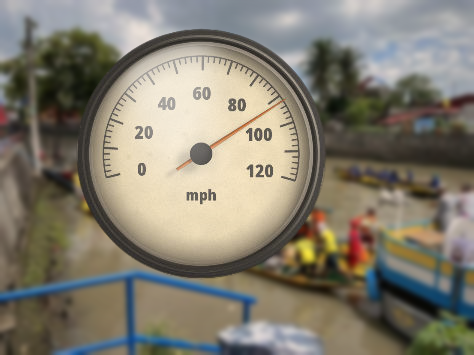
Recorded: 92 (mph)
